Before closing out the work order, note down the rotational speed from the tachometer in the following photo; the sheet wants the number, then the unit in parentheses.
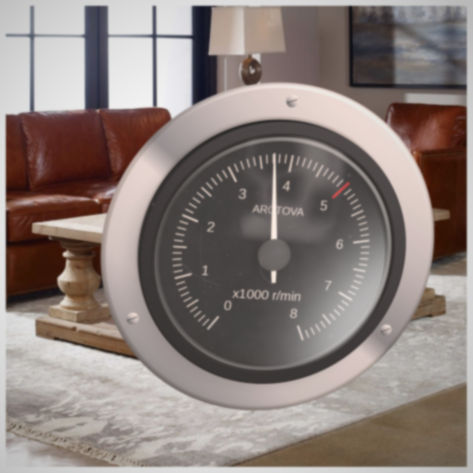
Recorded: 3700 (rpm)
